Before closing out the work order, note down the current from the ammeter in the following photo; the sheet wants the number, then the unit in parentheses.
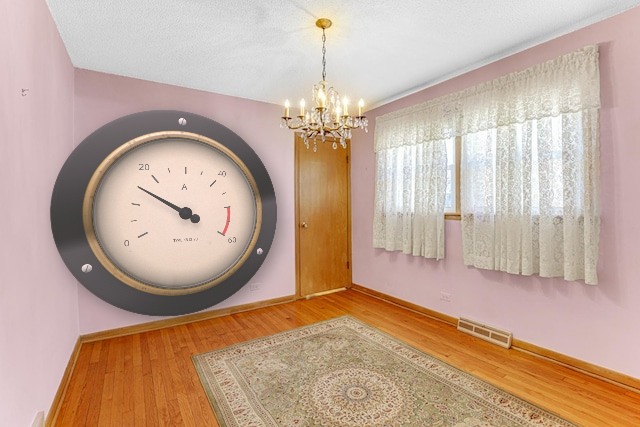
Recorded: 15 (A)
